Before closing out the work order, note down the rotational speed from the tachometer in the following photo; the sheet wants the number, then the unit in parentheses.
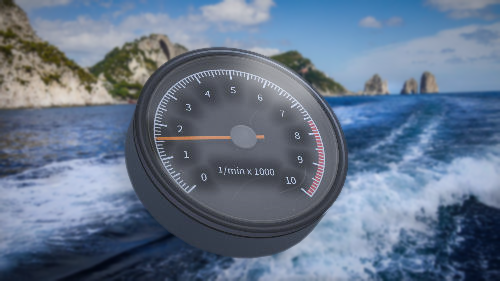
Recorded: 1500 (rpm)
